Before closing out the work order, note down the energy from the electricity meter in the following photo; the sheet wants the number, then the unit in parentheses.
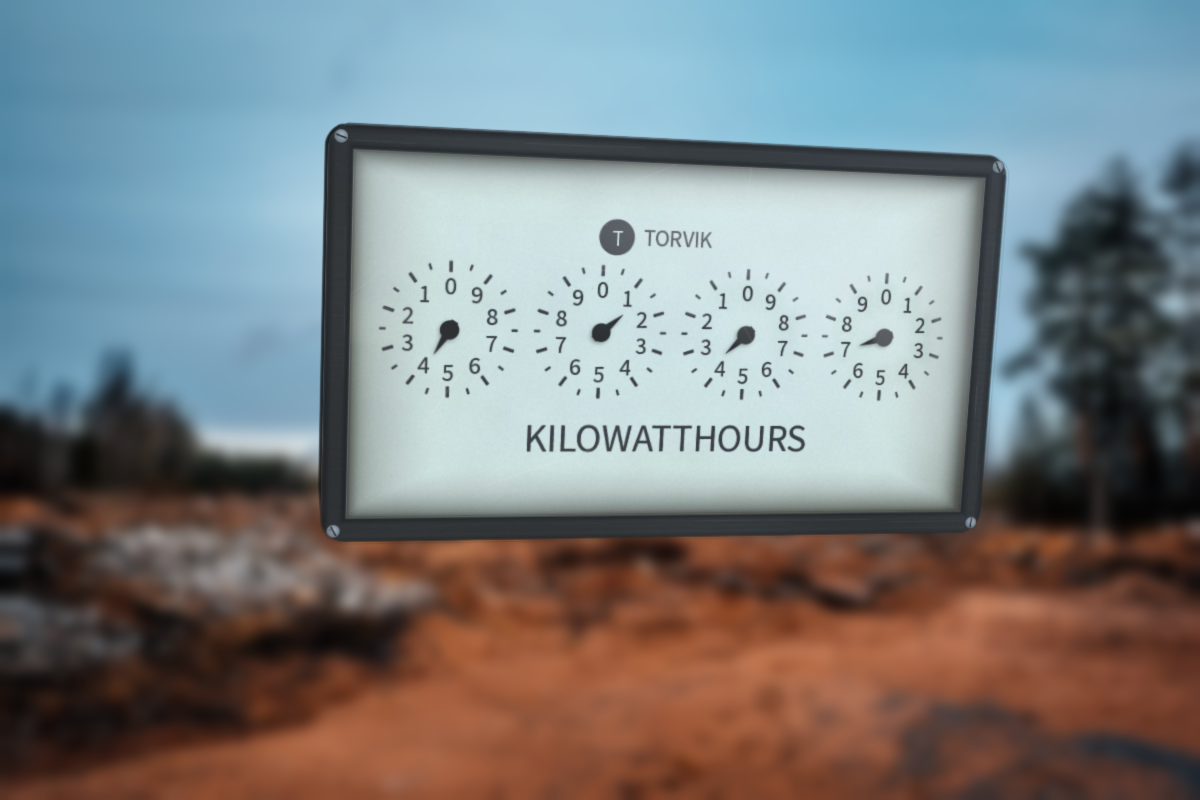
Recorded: 4137 (kWh)
